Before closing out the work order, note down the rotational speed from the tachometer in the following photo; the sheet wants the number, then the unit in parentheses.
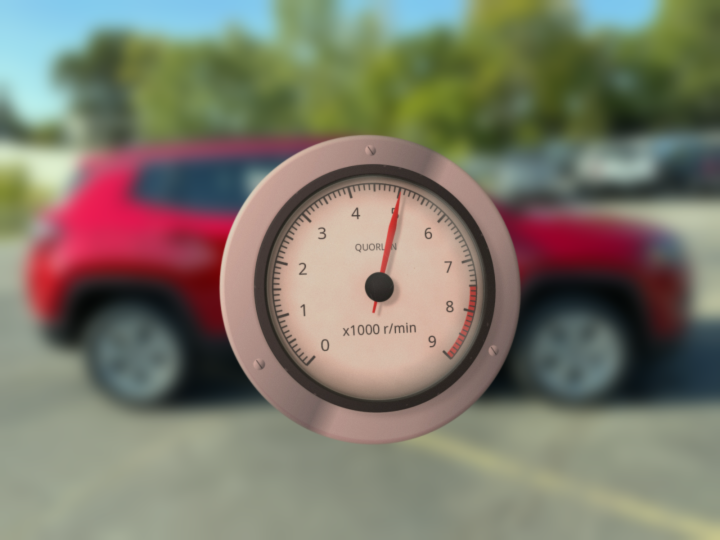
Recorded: 5000 (rpm)
